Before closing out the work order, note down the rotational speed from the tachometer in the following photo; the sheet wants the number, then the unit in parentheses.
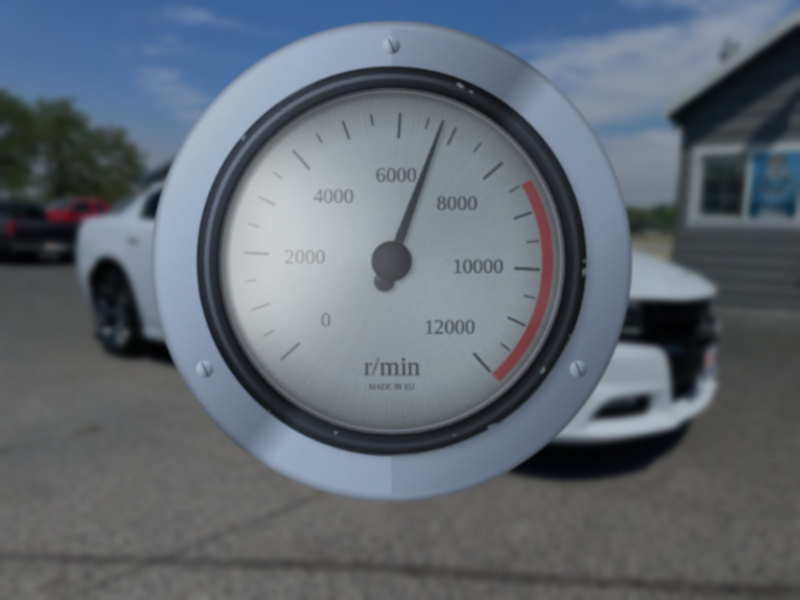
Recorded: 6750 (rpm)
